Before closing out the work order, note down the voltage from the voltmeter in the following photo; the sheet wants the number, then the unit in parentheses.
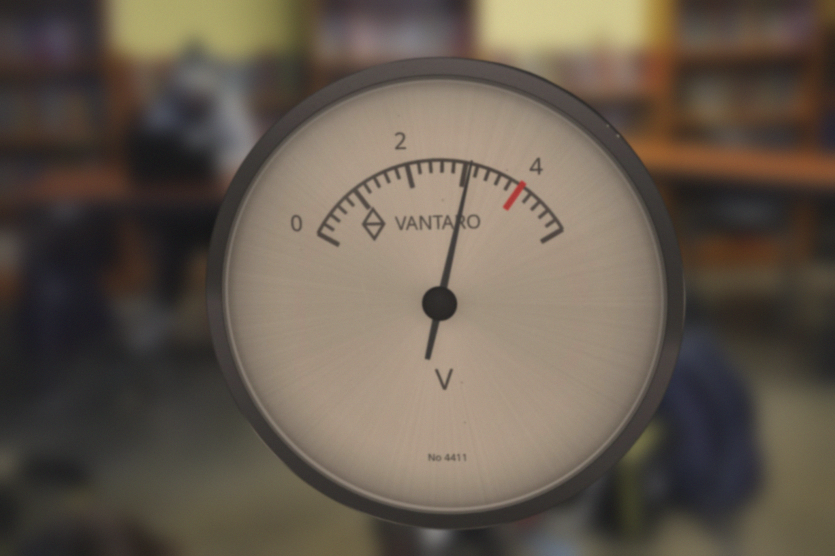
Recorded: 3.1 (V)
